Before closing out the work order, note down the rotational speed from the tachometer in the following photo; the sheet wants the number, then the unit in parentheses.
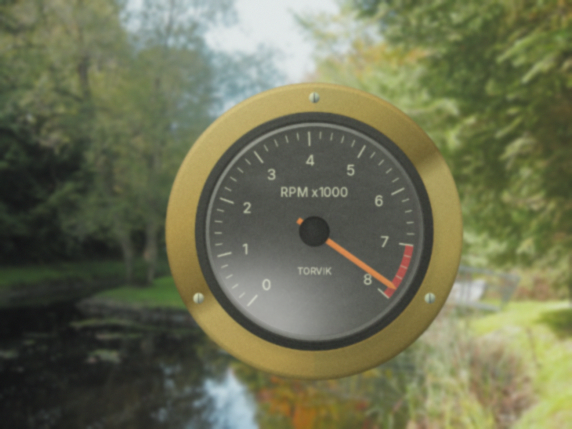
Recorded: 7800 (rpm)
